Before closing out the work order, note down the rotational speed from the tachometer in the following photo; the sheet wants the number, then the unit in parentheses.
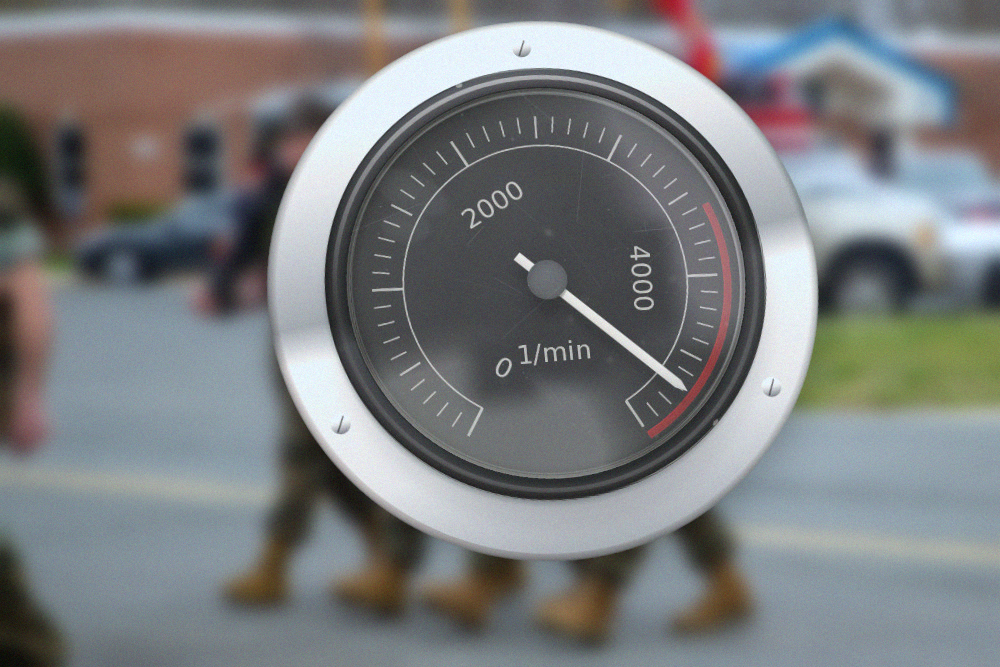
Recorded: 4700 (rpm)
